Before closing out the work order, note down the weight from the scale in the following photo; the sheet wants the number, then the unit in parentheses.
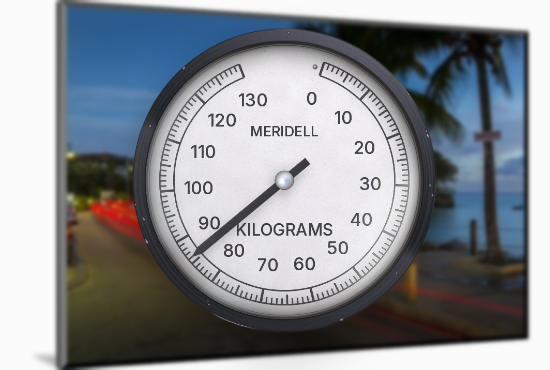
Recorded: 86 (kg)
